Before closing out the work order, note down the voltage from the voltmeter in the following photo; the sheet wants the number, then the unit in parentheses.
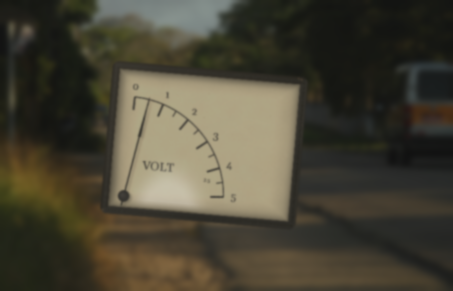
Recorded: 0.5 (V)
